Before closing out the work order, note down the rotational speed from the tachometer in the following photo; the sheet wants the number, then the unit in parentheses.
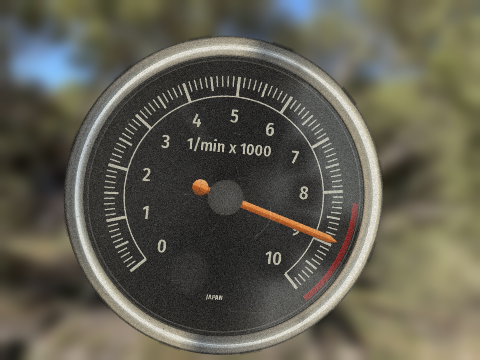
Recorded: 8900 (rpm)
